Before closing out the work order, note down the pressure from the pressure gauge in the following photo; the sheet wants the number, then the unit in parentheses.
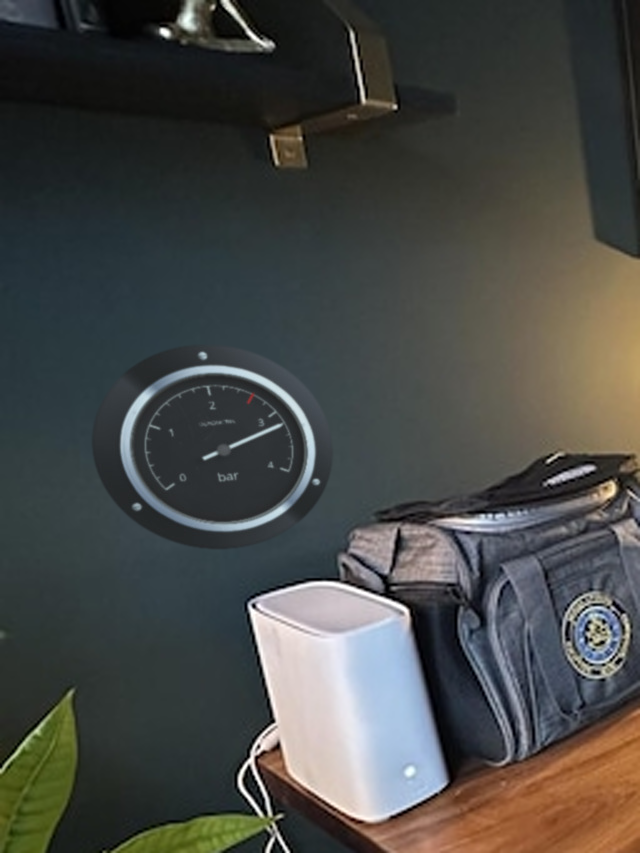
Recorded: 3.2 (bar)
